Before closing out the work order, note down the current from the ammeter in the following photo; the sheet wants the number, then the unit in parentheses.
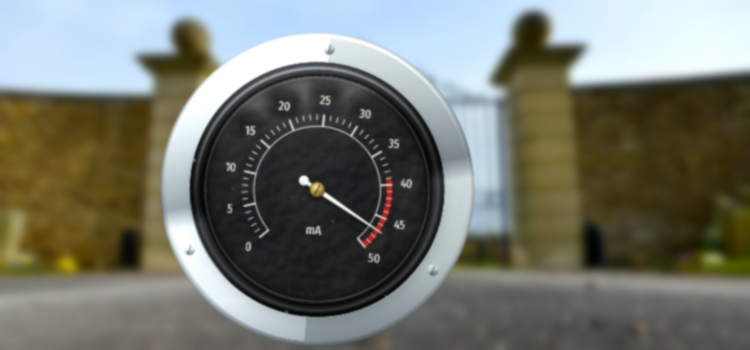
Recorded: 47 (mA)
